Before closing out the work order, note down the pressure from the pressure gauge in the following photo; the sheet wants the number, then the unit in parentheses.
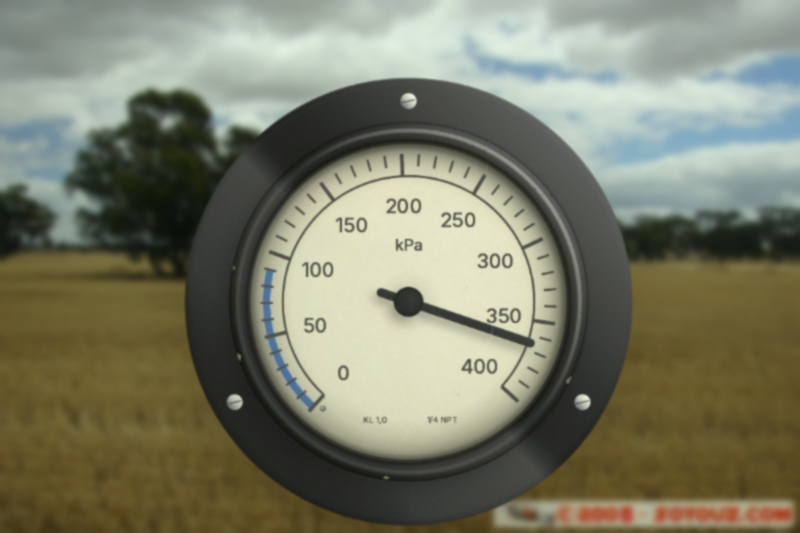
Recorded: 365 (kPa)
